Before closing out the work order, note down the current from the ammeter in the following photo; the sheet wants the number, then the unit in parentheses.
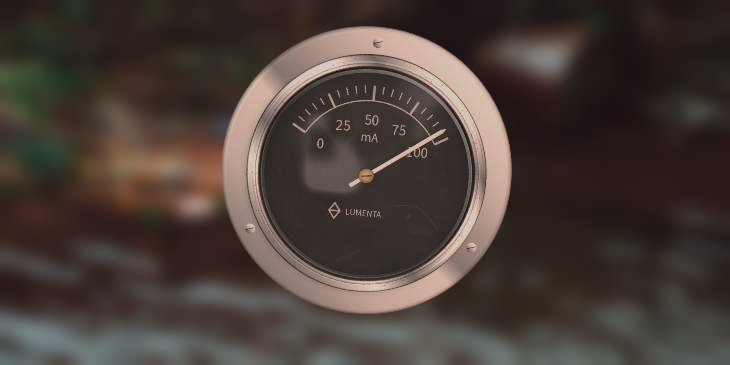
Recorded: 95 (mA)
